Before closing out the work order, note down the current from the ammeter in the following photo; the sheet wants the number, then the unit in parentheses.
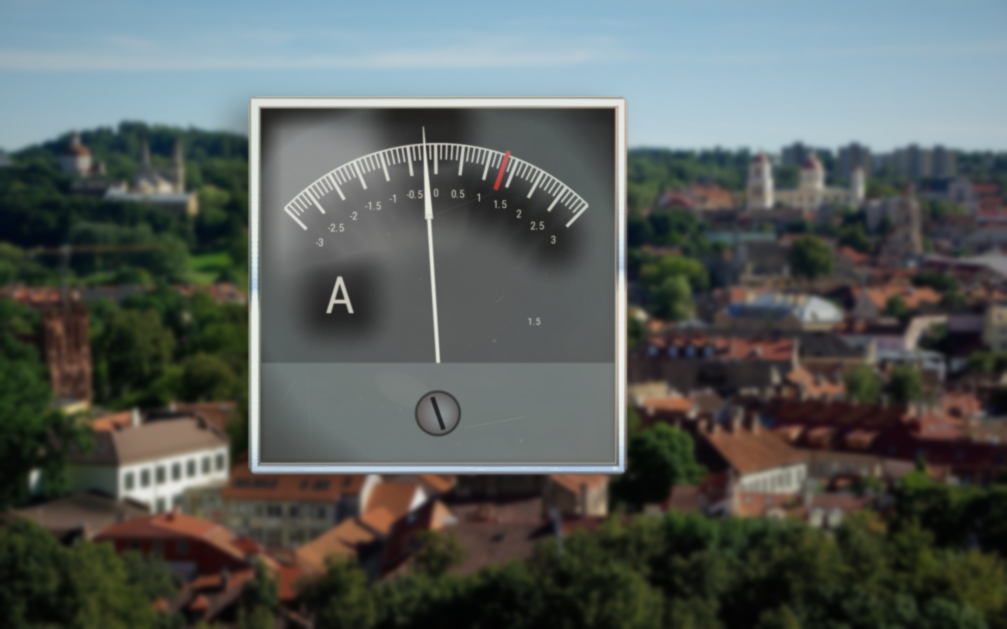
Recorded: -0.2 (A)
